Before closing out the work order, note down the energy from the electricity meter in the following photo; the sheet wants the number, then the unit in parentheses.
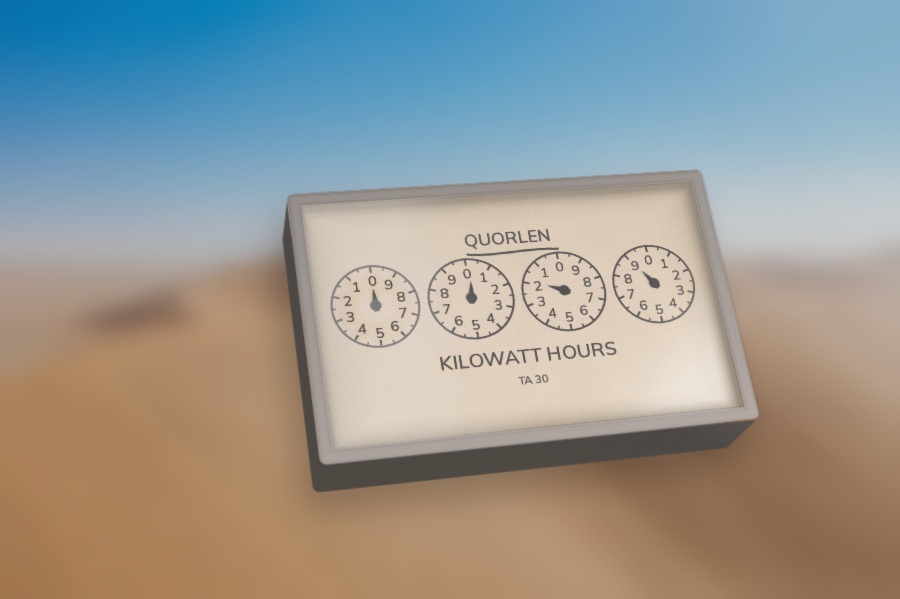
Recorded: 19 (kWh)
